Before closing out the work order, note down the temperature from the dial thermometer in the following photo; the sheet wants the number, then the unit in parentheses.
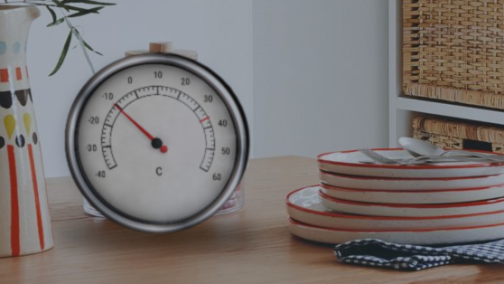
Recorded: -10 (°C)
